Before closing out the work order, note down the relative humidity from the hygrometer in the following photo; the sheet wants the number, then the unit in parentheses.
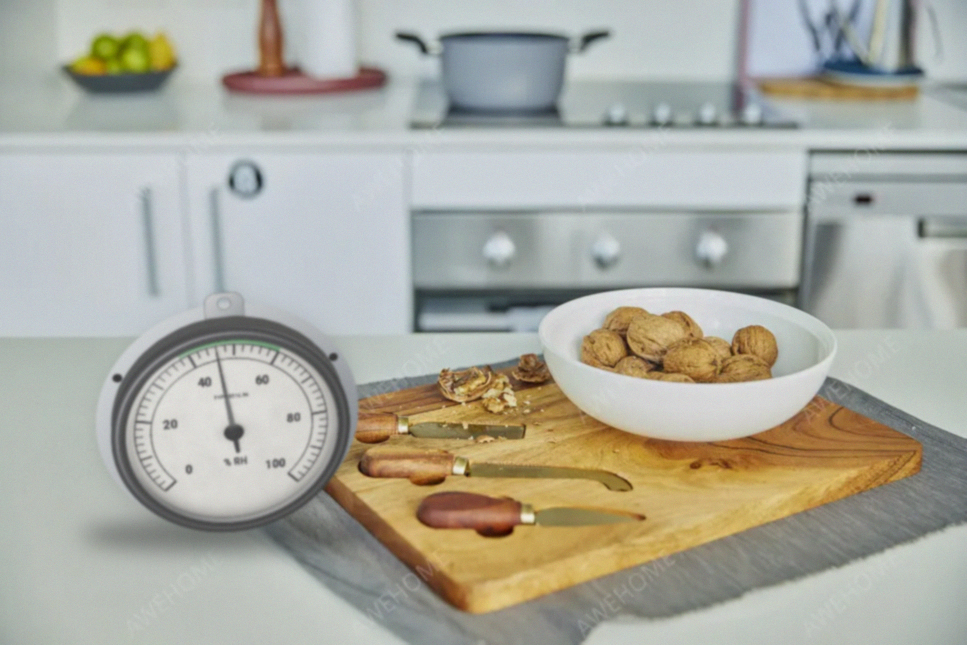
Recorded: 46 (%)
